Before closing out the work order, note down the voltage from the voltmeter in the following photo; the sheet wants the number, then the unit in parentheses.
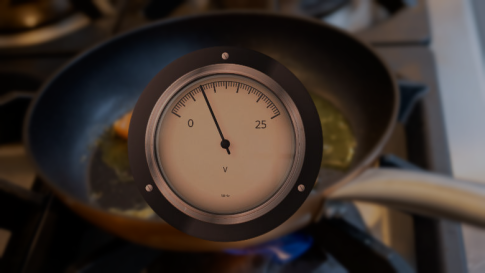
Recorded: 7.5 (V)
